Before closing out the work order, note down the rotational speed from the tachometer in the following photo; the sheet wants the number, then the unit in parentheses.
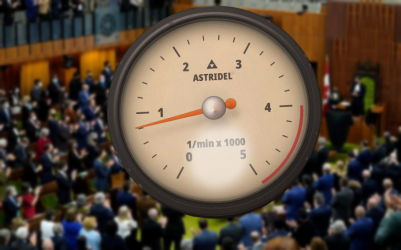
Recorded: 800 (rpm)
